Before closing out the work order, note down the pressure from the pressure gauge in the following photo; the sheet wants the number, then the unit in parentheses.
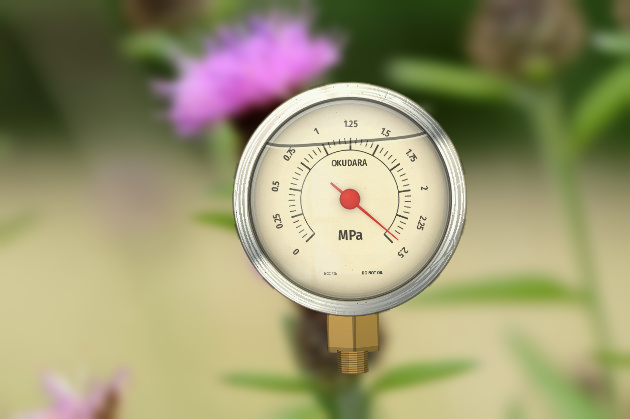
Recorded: 2.45 (MPa)
